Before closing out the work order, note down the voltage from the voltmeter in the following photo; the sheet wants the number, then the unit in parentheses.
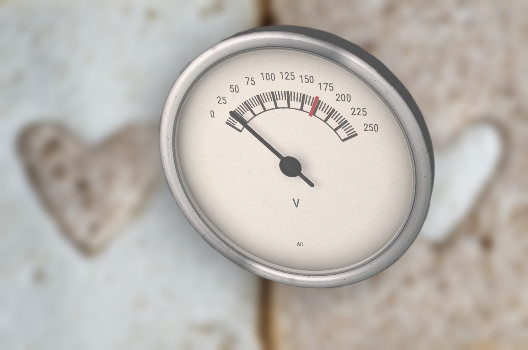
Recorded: 25 (V)
